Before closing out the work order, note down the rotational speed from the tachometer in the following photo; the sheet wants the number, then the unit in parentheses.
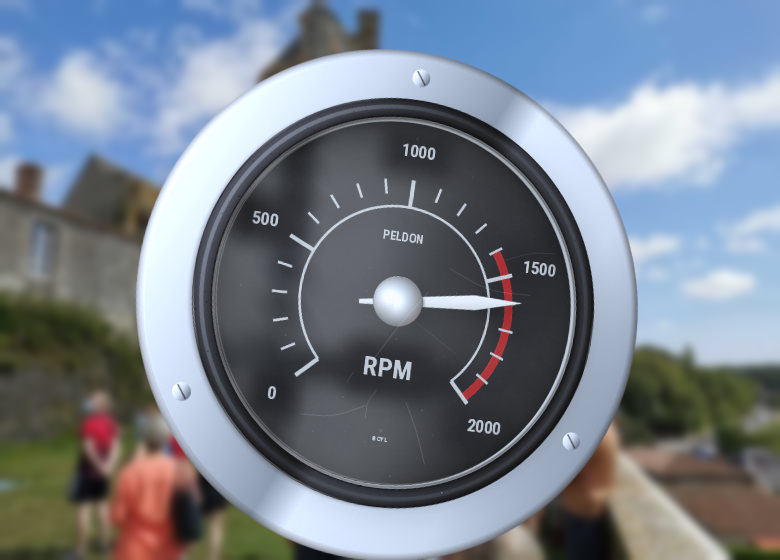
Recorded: 1600 (rpm)
